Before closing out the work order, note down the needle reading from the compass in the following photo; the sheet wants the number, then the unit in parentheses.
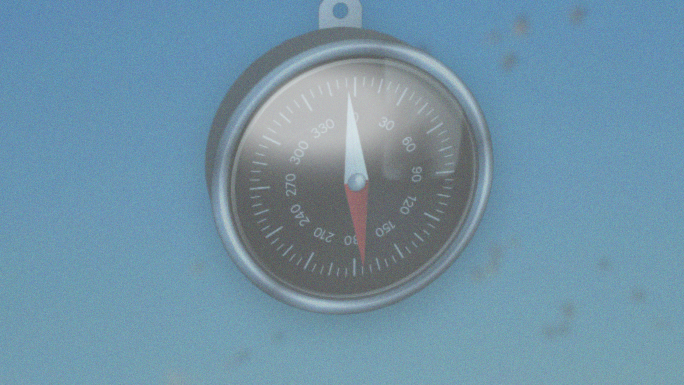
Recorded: 175 (°)
